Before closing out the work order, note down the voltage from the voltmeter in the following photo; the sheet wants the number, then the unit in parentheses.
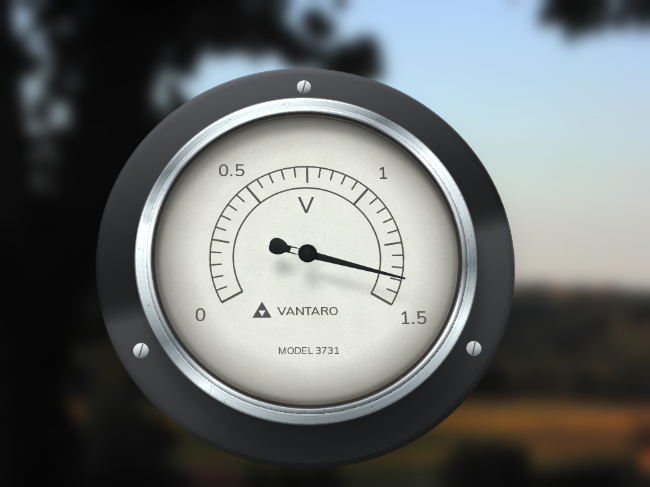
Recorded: 1.4 (V)
